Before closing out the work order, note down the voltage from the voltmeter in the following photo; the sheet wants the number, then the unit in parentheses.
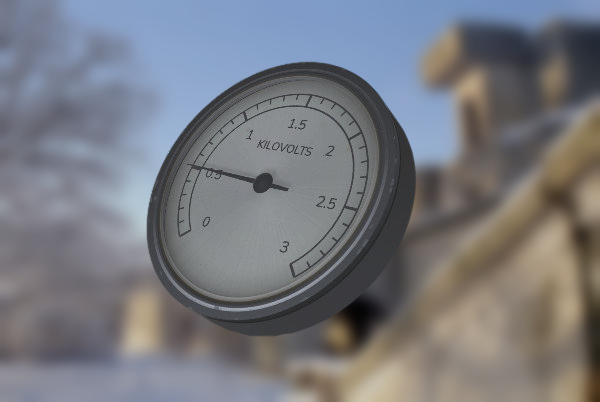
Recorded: 0.5 (kV)
